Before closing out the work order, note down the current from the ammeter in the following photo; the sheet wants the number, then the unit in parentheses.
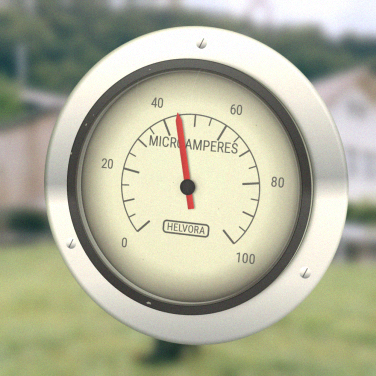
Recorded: 45 (µA)
